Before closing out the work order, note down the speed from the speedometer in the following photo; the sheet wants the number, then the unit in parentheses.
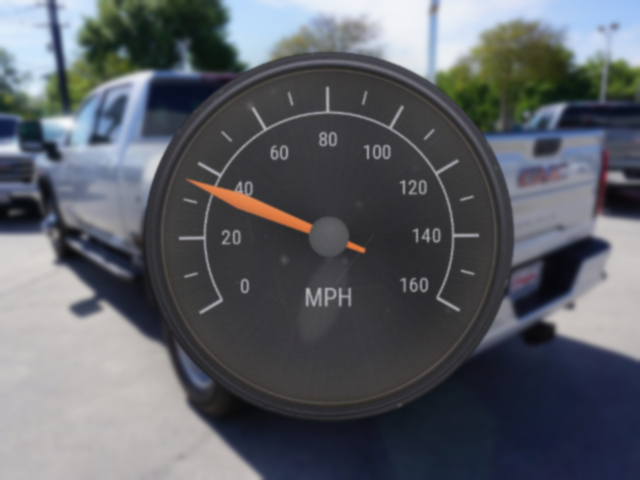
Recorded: 35 (mph)
